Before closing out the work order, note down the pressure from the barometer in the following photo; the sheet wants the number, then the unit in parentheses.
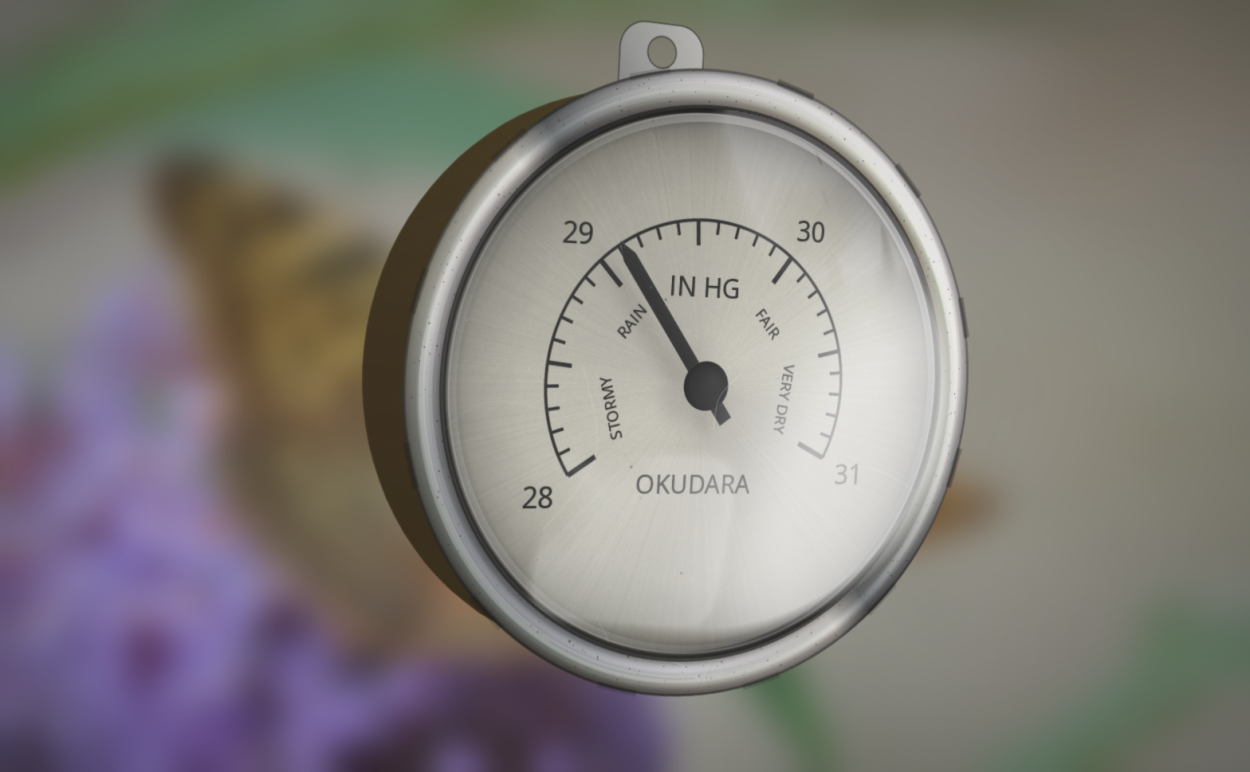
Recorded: 29.1 (inHg)
